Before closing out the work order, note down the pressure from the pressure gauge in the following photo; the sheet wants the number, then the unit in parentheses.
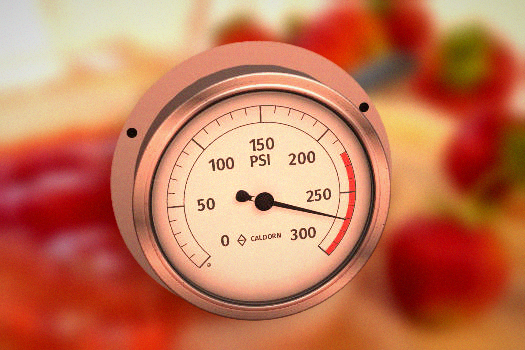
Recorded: 270 (psi)
